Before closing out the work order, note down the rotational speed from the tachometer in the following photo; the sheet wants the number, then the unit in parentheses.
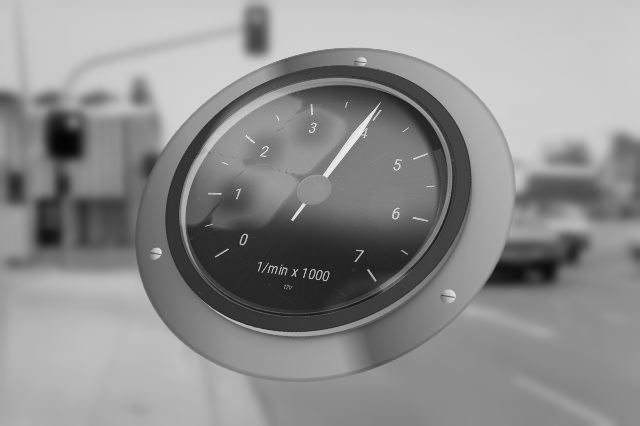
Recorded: 4000 (rpm)
